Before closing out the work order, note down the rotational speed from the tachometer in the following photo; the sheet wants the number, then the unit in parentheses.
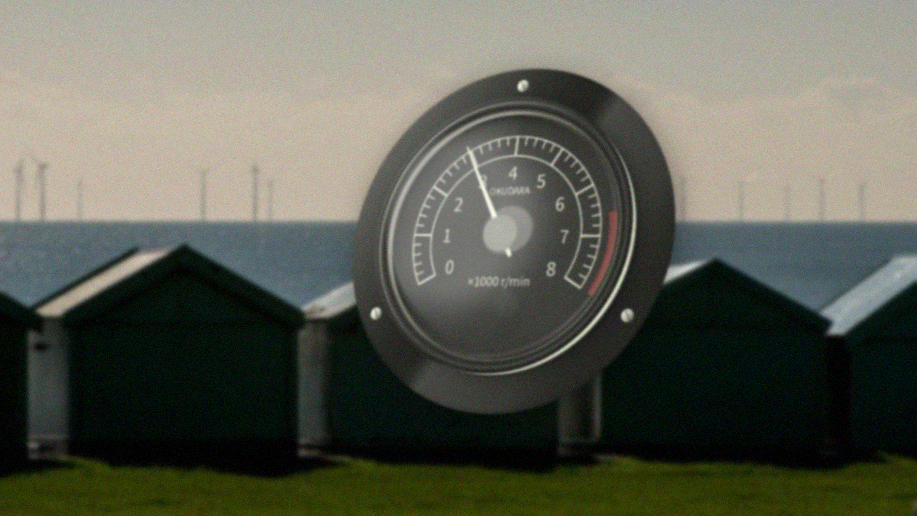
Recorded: 3000 (rpm)
